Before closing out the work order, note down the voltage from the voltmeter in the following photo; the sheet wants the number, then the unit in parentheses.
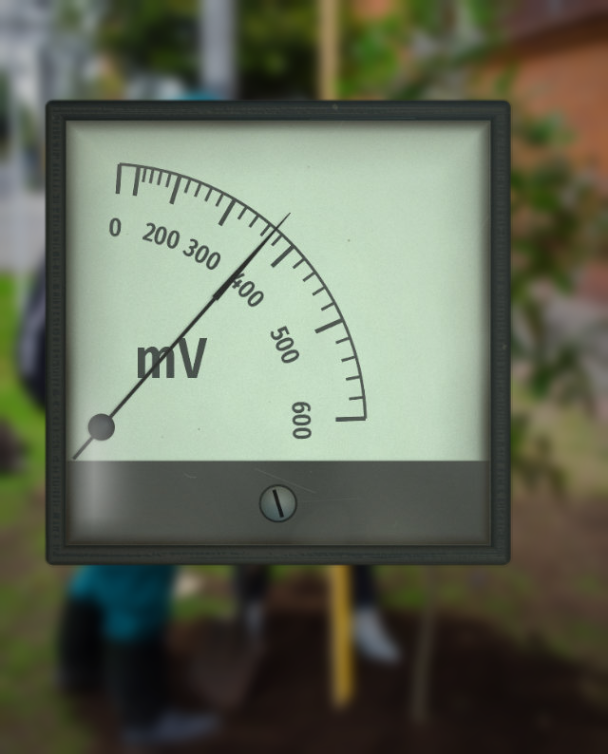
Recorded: 370 (mV)
